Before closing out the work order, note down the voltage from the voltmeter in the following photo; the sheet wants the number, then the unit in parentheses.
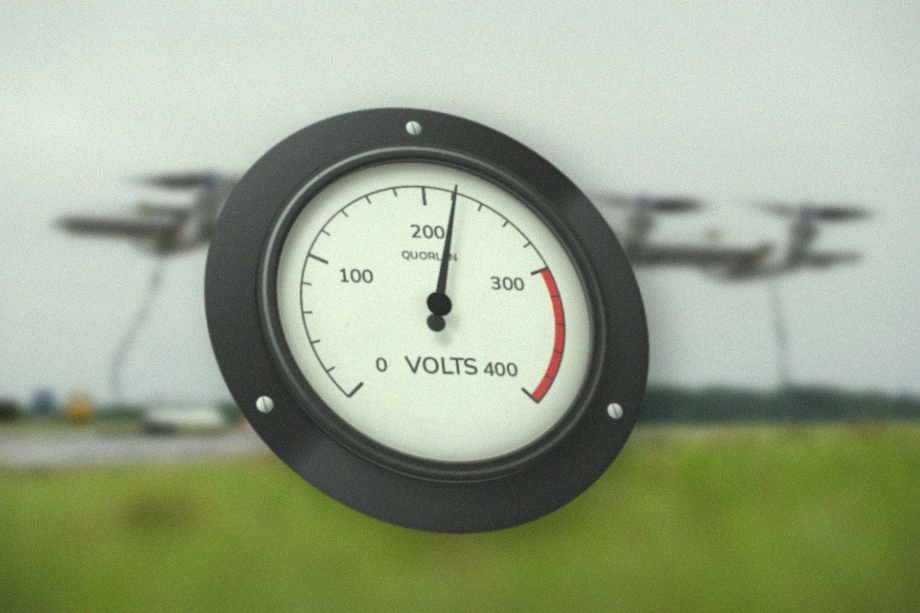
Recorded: 220 (V)
